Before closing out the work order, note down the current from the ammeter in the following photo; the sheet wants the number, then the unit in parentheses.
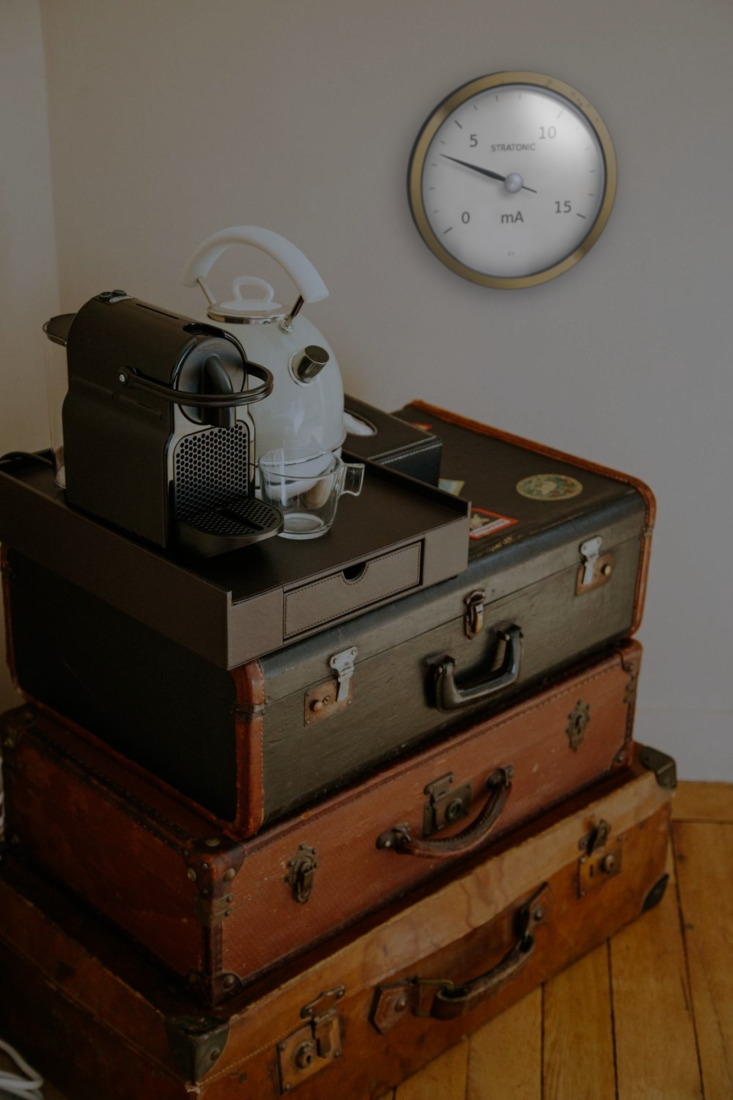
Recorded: 3.5 (mA)
